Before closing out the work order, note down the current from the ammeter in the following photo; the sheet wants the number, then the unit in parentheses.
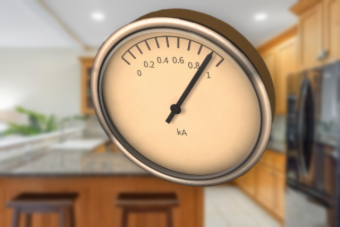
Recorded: 0.9 (kA)
